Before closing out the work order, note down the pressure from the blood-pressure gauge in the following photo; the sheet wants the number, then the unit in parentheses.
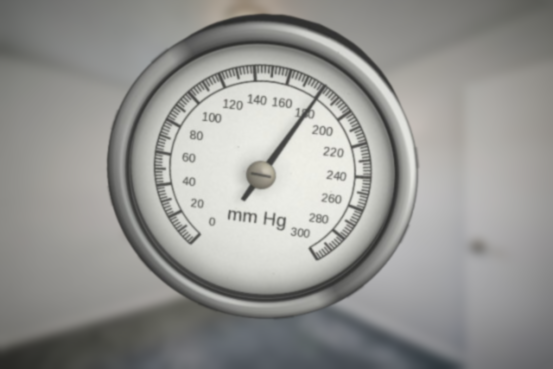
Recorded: 180 (mmHg)
